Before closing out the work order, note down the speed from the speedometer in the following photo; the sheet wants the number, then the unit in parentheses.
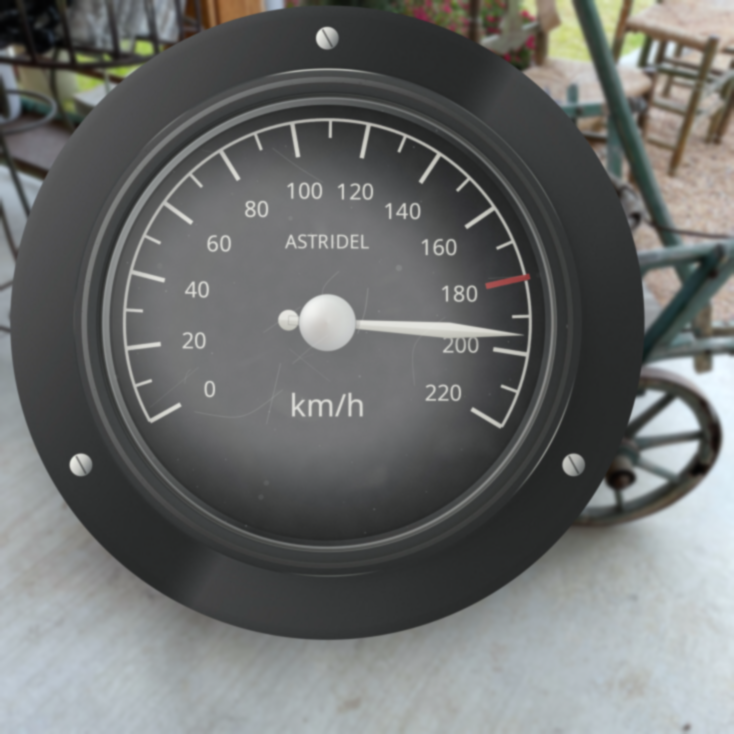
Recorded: 195 (km/h)
